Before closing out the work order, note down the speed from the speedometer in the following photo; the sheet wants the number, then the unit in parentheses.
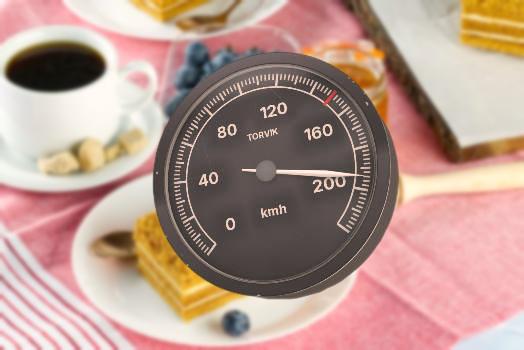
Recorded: 194 (km/h)
